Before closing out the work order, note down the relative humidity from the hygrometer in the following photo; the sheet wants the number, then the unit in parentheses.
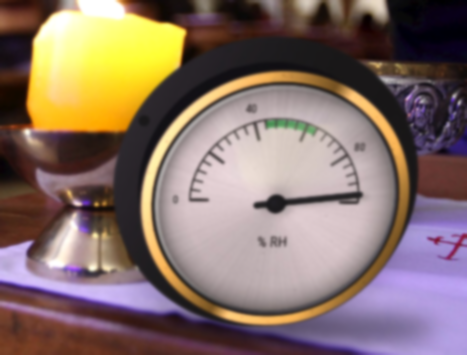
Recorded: 96 (%)
